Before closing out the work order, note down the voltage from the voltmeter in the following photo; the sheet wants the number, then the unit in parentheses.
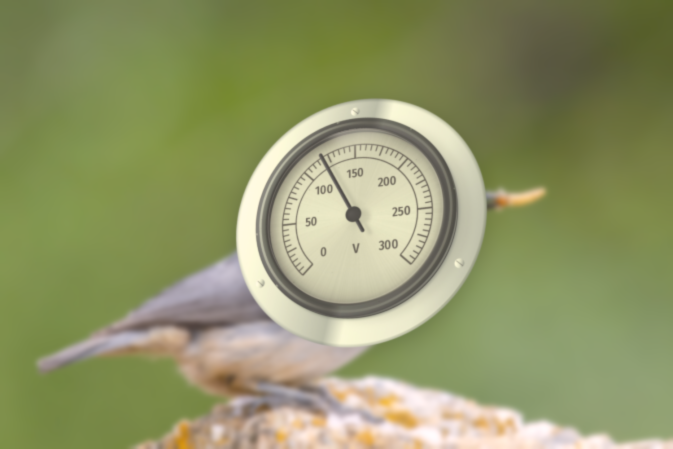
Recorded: 120 (V)
